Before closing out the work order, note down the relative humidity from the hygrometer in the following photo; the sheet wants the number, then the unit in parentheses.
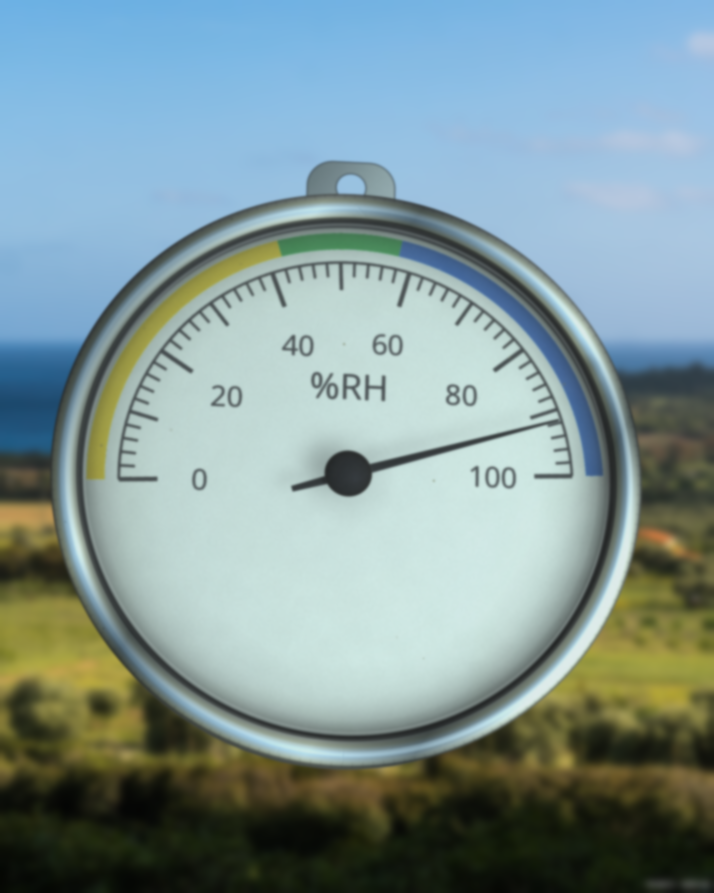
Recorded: 92 (%)
